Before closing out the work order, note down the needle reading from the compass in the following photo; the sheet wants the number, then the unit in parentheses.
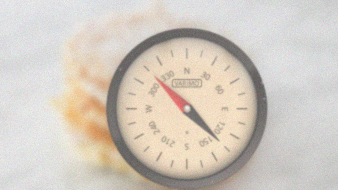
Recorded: 315 (°)
